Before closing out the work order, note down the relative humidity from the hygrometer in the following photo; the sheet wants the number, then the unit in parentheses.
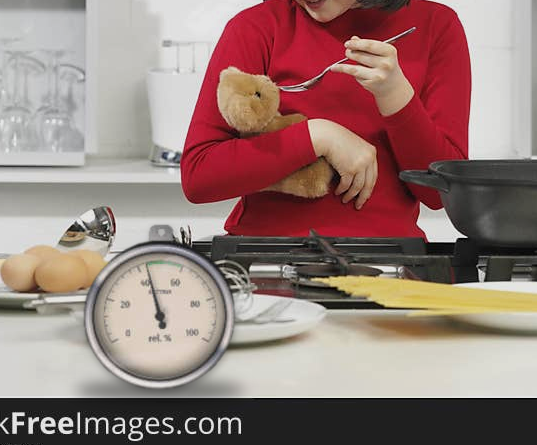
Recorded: 44 (%)
